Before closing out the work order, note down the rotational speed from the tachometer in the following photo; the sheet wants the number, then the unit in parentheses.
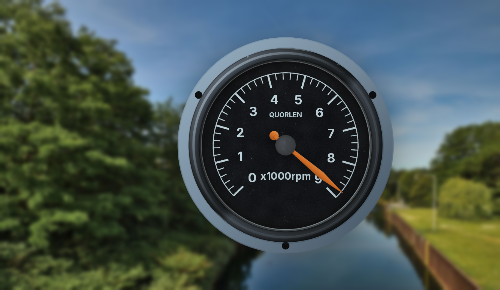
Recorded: 8800 (rpm)
